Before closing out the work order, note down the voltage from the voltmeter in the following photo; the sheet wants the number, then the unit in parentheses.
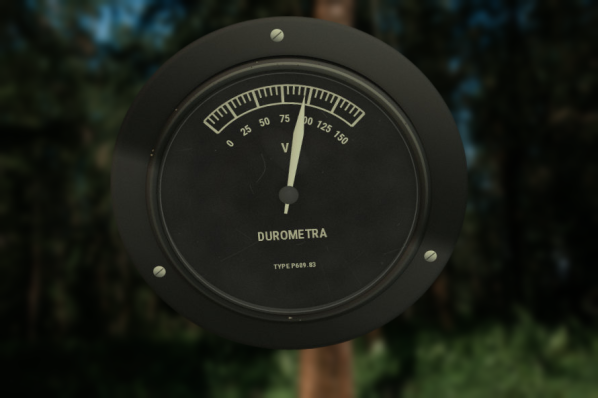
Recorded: 95 (V)
